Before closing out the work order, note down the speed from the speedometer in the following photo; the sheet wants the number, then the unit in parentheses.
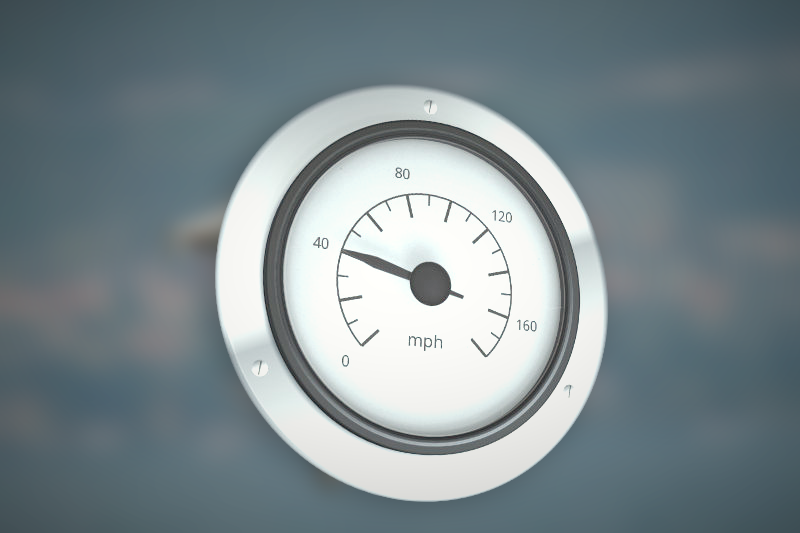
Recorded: 40 (mph)
